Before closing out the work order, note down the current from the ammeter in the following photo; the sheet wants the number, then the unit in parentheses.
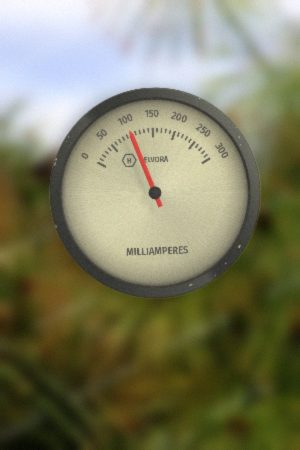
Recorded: 100 (mA)
